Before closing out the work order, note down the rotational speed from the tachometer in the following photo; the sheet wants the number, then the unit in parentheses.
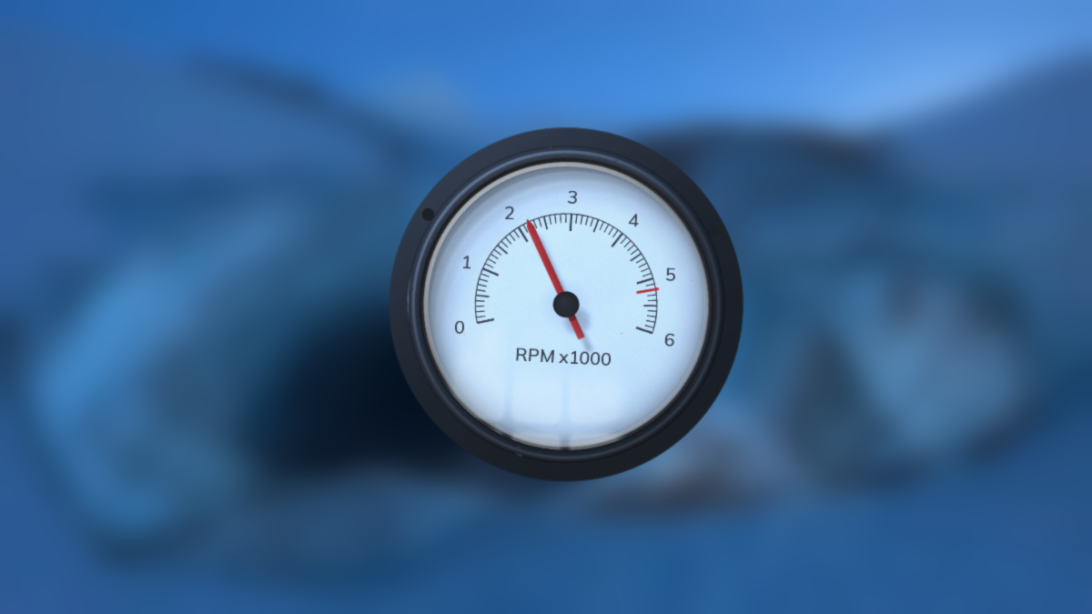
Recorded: 2200 (rpm)
